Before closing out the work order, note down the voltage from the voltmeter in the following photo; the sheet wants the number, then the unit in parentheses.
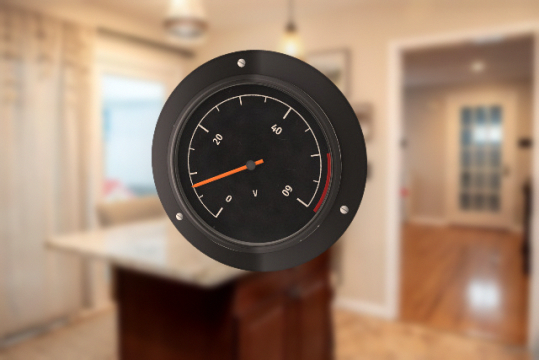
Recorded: 7.5 (V)
